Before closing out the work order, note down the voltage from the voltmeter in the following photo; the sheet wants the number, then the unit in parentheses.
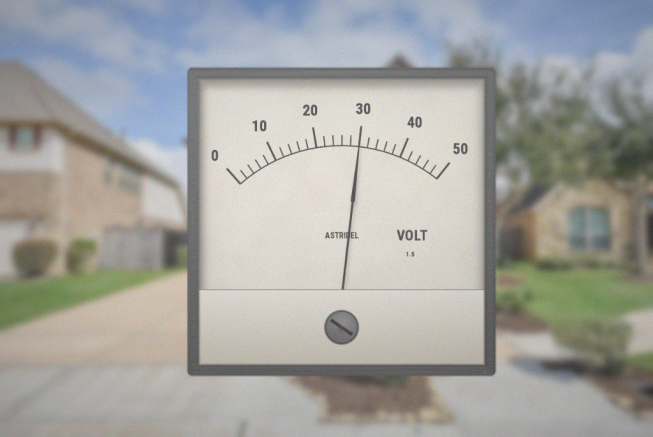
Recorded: 30 (V)
